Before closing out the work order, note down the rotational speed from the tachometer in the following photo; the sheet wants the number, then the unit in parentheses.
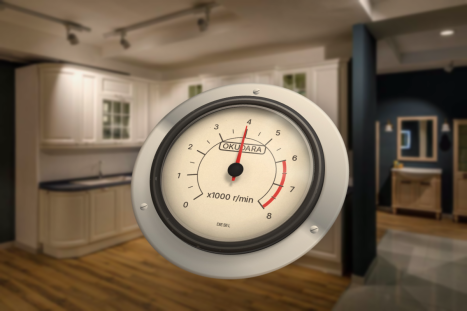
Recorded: 4000 (rpm)
